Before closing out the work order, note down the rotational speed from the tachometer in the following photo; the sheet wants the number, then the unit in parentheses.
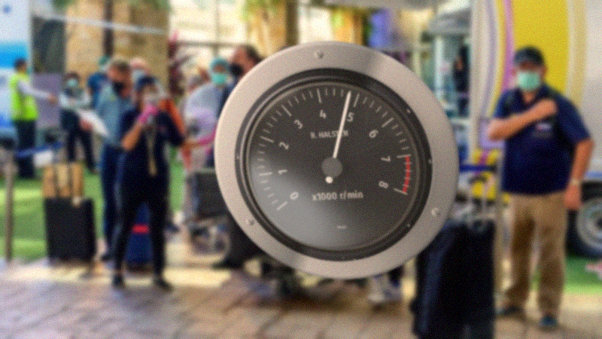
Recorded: 4800 (rpm)
